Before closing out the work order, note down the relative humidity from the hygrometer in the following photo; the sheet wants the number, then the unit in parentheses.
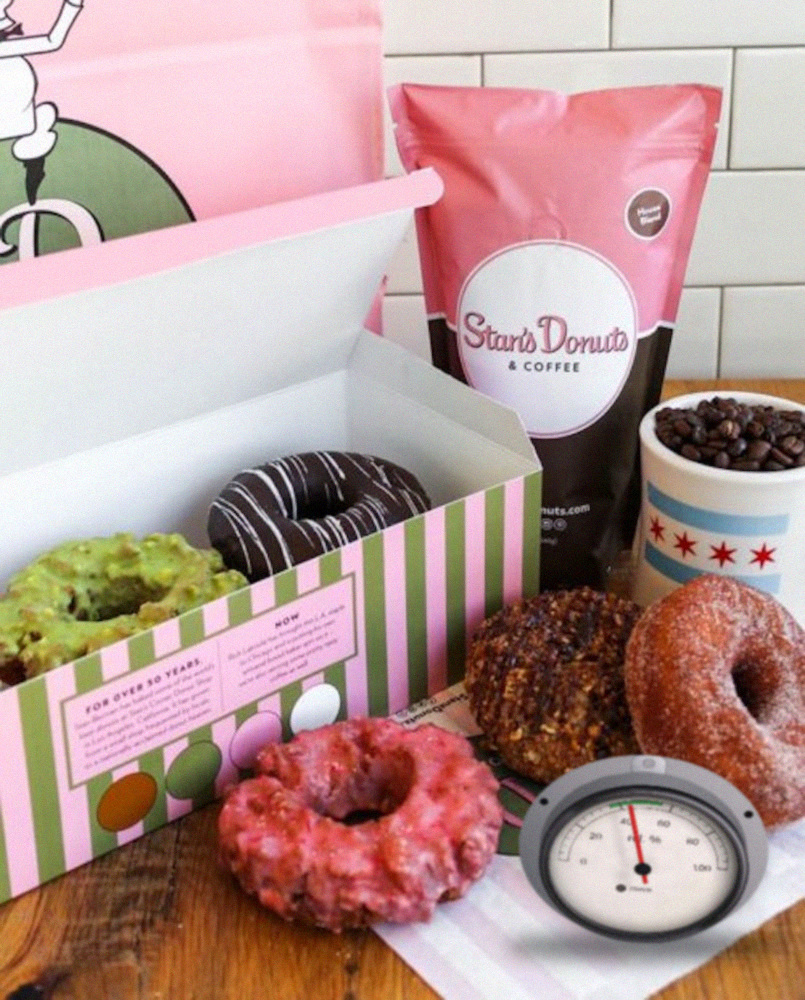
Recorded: 44 (%)
